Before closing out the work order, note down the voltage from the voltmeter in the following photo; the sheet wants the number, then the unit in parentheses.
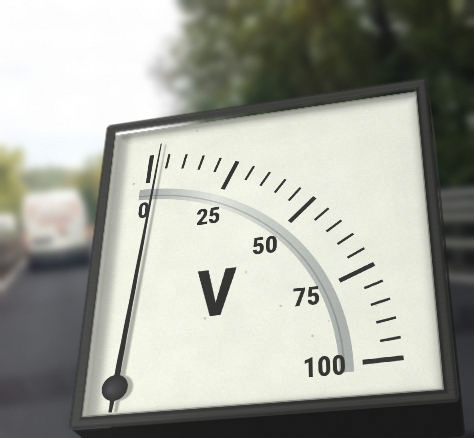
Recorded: 2.5 (V)
